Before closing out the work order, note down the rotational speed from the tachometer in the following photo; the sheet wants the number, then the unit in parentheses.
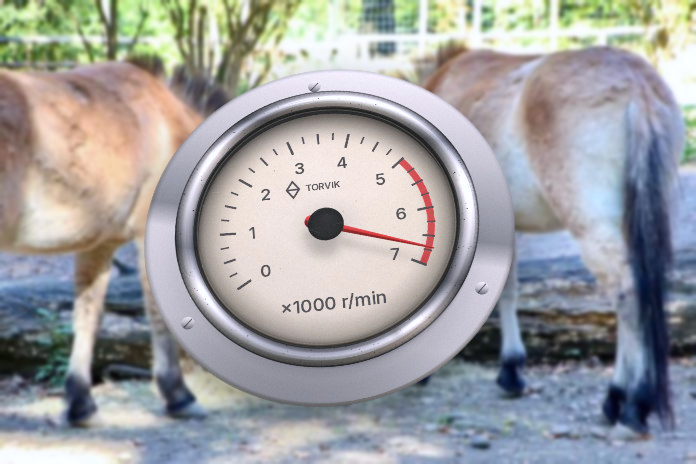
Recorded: 6750 (rpm)
